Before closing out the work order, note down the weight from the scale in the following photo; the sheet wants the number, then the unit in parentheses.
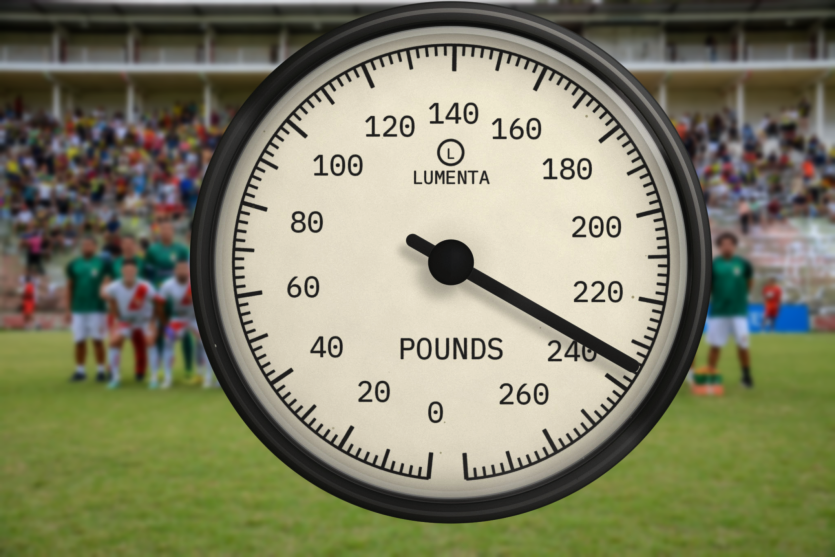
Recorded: 235 (lb)
